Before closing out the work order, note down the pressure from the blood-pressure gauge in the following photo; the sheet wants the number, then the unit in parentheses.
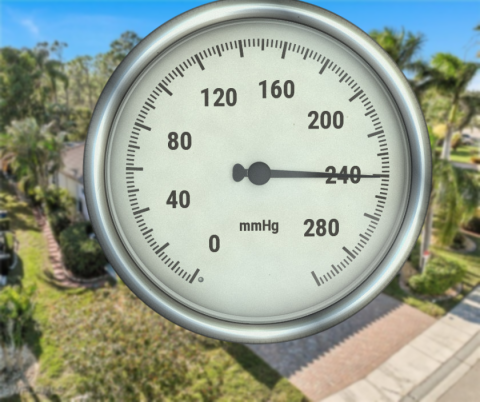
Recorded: 240 (mmHg)
